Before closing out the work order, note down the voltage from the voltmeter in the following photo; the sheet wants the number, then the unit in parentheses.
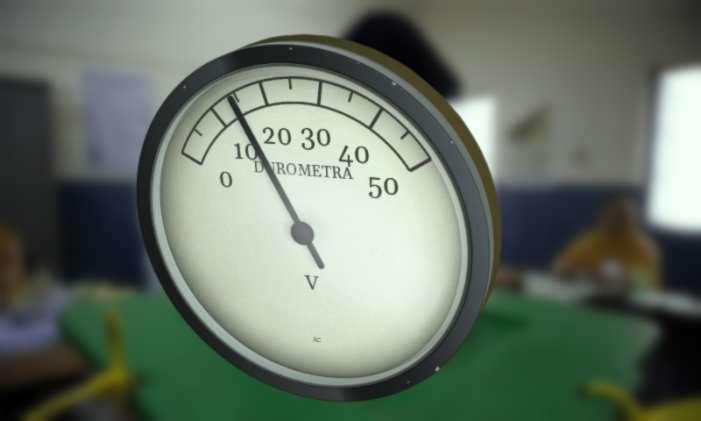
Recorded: 15 (V)
